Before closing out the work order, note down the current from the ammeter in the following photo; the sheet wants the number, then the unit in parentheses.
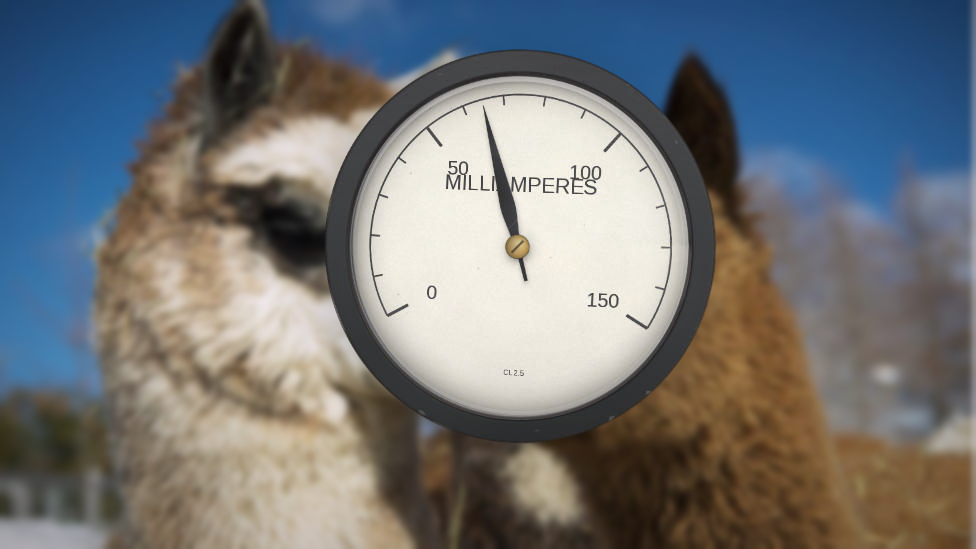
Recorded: 65 (mA)
